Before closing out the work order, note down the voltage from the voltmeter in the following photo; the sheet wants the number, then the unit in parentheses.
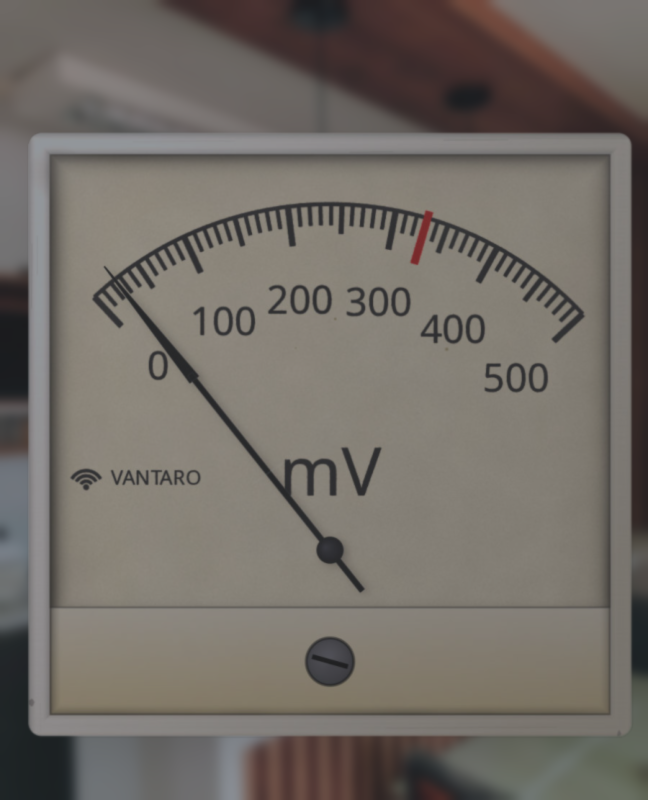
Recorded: 25 (mV)
